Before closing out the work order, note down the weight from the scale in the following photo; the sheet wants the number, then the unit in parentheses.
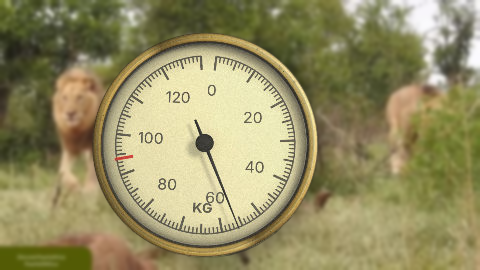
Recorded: 56 (kg)
